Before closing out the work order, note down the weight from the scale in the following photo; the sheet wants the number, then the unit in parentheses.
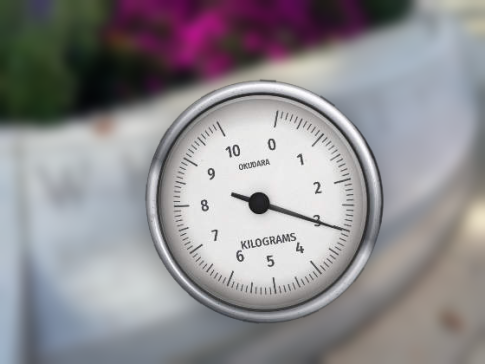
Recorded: 3 (kg)
